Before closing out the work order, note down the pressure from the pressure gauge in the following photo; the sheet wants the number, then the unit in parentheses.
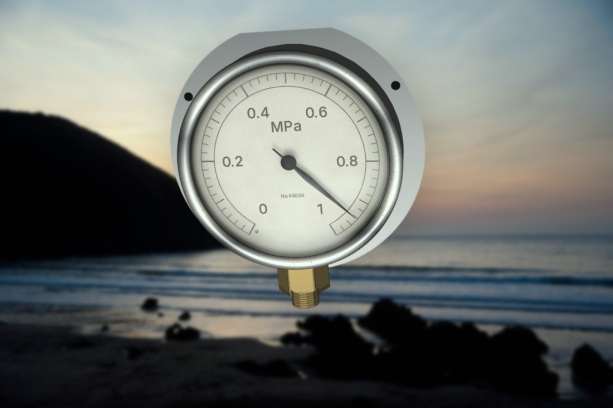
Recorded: 0.94 (MPa)
